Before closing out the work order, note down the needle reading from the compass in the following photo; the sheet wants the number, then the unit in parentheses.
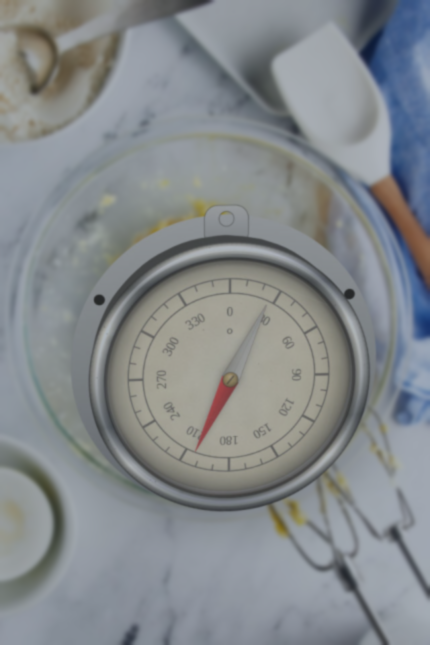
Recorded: 205 (°)
